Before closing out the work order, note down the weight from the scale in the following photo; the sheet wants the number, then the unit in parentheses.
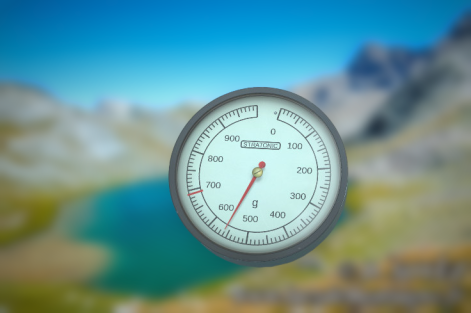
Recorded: 560 (g)
